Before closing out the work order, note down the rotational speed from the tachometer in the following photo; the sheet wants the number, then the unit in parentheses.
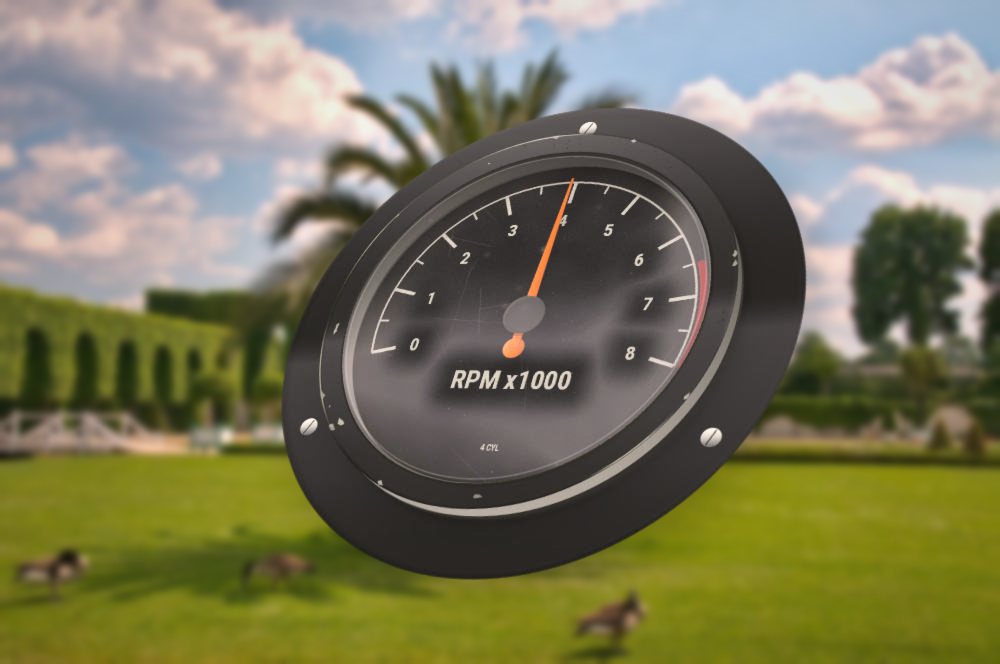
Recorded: 4000 (rpm)
